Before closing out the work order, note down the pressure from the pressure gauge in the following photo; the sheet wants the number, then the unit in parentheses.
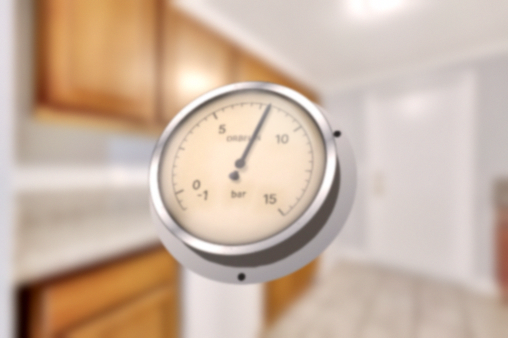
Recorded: 8 (bar)
